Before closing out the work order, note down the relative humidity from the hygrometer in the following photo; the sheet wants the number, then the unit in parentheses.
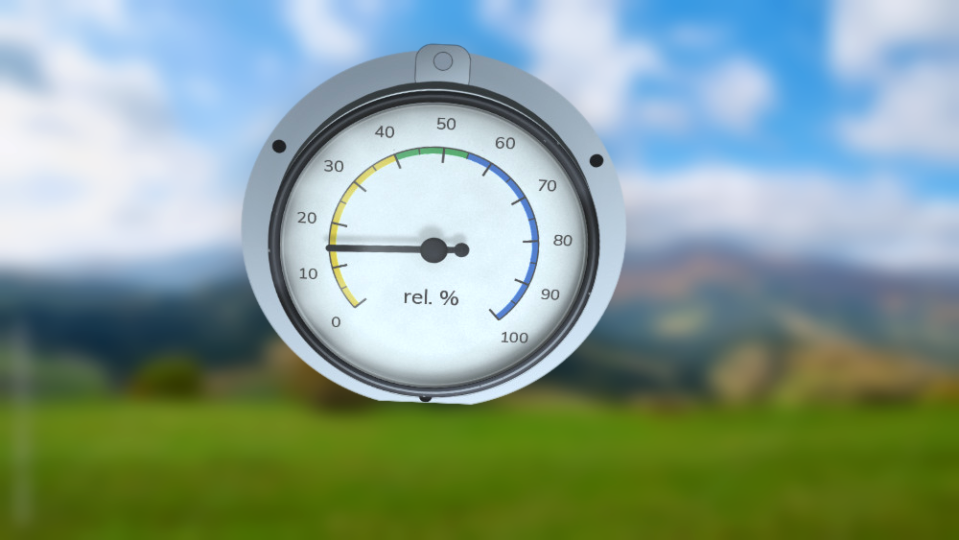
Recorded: 15 (%)
